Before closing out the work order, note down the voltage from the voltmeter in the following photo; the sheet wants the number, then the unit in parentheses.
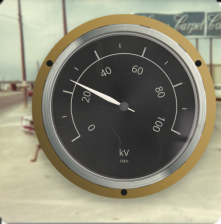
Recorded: 25 (kV)
